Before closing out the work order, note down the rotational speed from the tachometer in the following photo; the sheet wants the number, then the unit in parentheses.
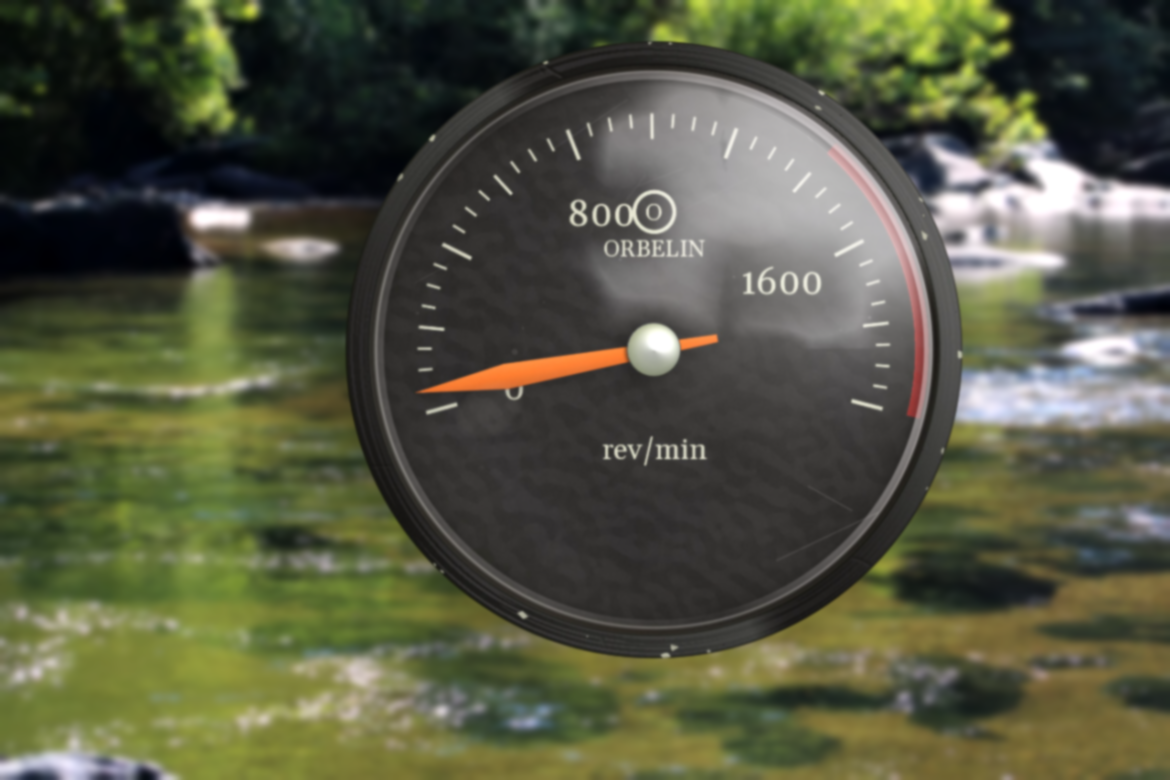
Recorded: 50 (rpm)
